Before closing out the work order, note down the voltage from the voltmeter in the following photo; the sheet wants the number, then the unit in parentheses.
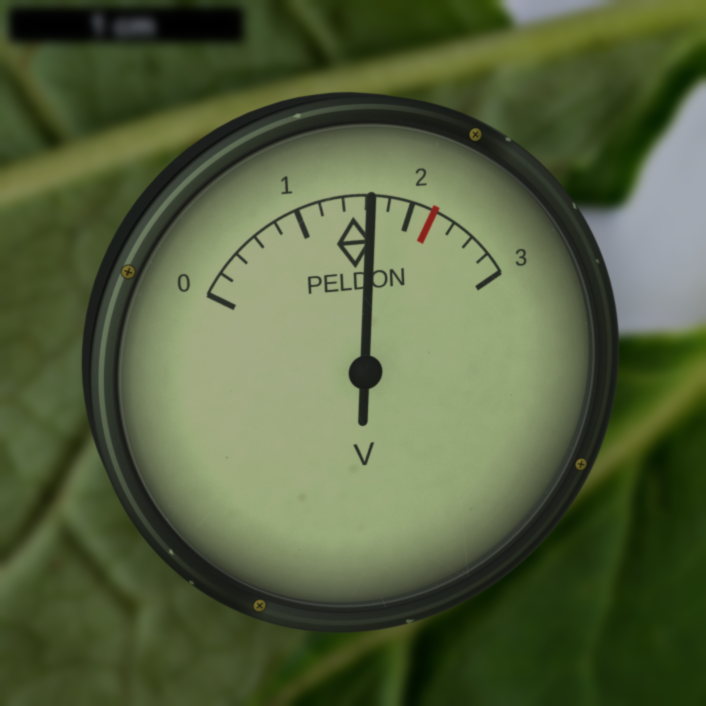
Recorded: 1.6 (V)
